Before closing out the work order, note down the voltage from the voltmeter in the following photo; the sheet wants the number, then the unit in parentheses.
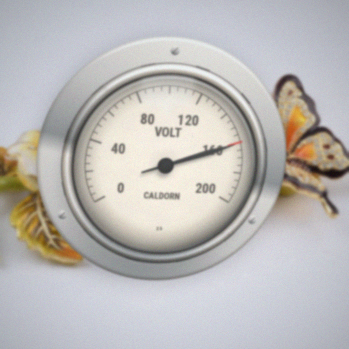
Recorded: 160 (V)
